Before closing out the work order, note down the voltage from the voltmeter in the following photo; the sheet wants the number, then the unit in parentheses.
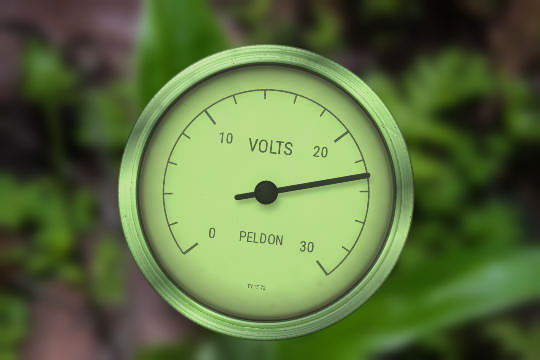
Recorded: 23 (V)
